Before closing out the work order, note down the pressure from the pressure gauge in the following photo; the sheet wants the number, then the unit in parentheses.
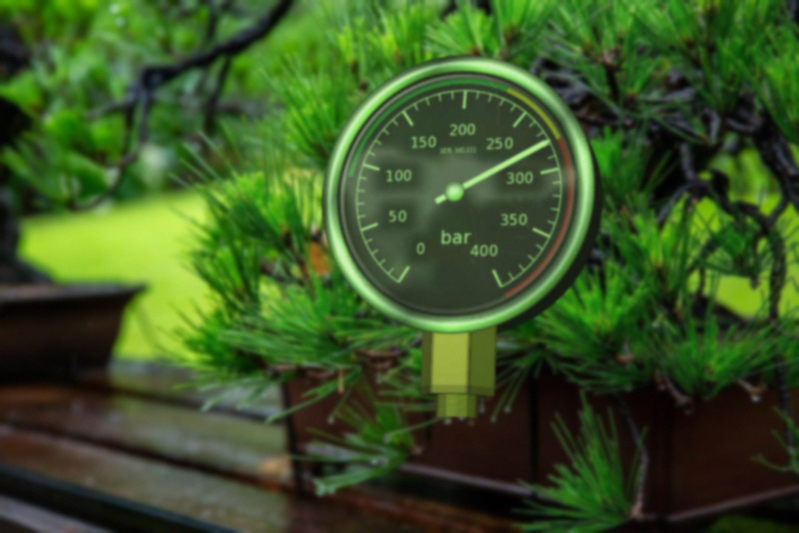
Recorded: 280 (bar)
